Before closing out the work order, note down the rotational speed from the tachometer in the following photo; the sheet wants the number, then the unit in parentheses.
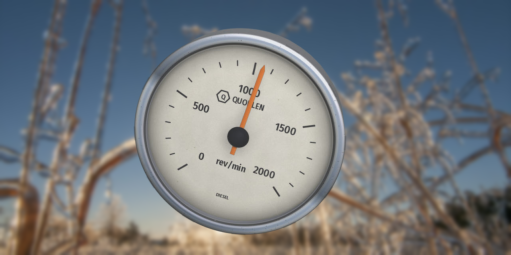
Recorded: 1050 (rpm)
